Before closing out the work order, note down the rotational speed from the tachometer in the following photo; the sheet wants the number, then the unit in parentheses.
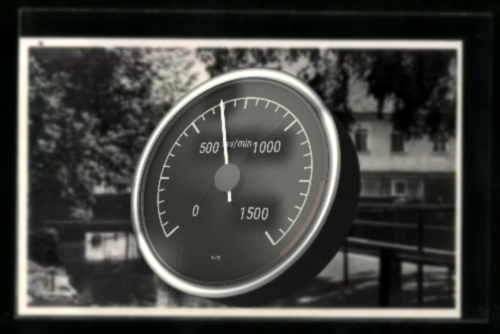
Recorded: 650 (rpm)
